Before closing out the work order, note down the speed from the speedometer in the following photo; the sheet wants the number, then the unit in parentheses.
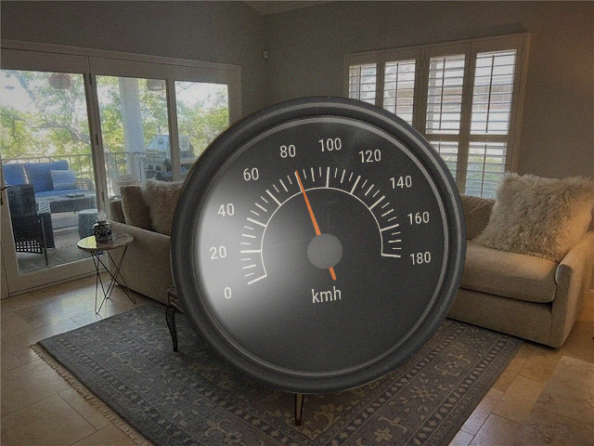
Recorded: 80 (km/h)
